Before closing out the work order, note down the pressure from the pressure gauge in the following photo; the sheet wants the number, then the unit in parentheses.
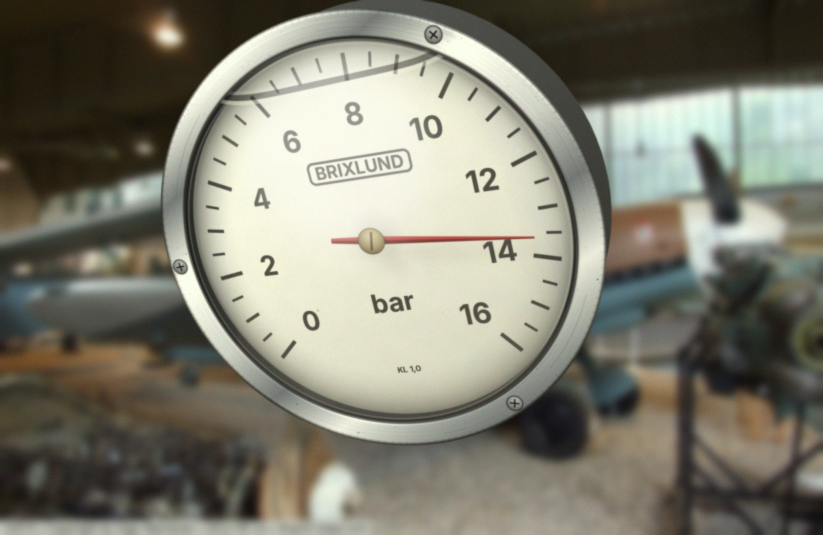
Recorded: 13.5 (bar)
